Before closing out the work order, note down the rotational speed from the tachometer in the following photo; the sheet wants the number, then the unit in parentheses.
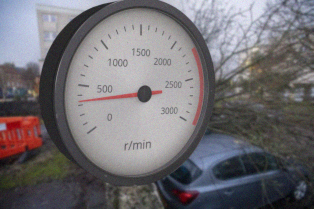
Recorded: 350 (rpm)
